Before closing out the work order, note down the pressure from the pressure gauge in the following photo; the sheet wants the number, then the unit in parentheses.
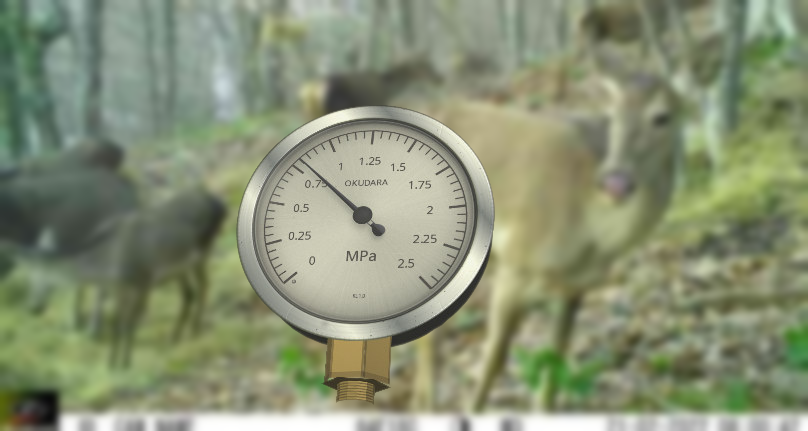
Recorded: 0.8 (MPa)
